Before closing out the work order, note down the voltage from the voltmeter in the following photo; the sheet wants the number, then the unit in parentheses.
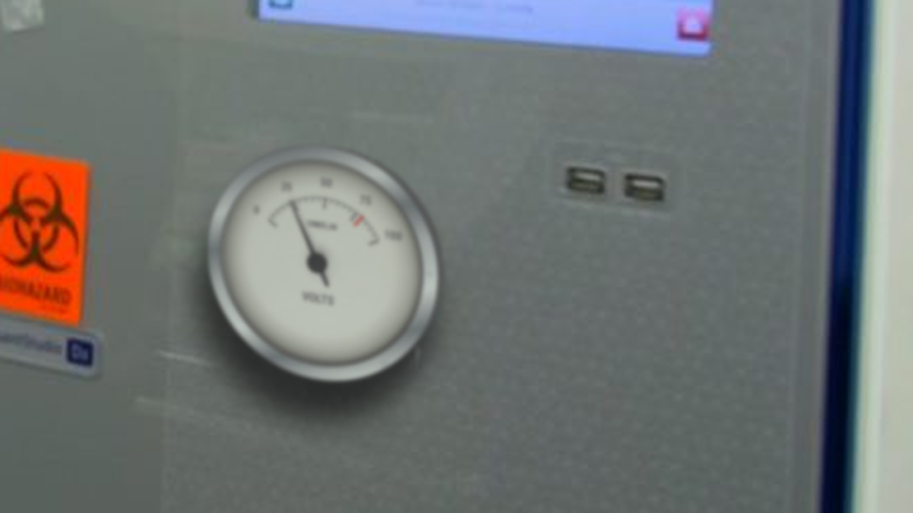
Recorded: 25 (V)
